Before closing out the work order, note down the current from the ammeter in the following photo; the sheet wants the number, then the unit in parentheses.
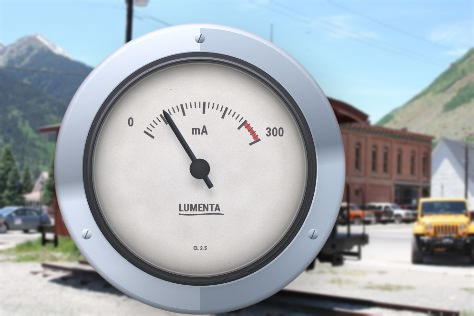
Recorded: 60 (mA)
